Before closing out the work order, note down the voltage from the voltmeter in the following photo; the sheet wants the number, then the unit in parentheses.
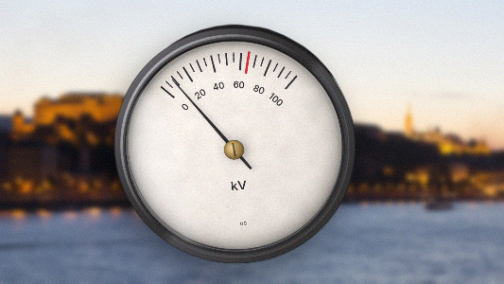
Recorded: 10 (kV)
